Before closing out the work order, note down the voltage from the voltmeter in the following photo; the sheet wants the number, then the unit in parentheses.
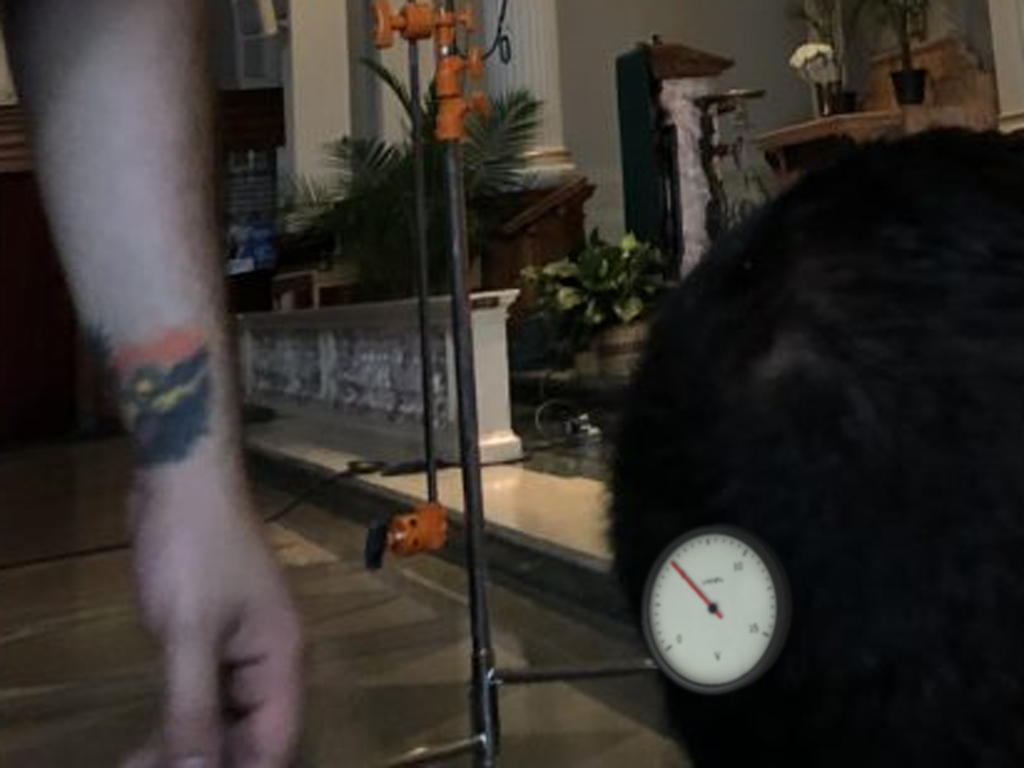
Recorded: 5 (V)
